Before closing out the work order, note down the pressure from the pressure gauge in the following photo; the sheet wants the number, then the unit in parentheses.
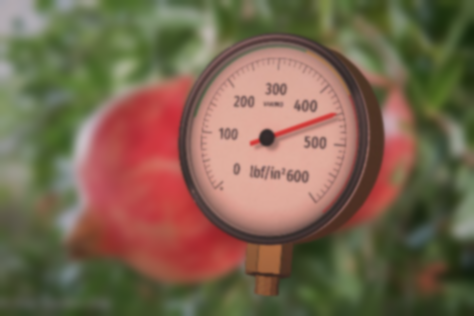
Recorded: 450 (psi)
